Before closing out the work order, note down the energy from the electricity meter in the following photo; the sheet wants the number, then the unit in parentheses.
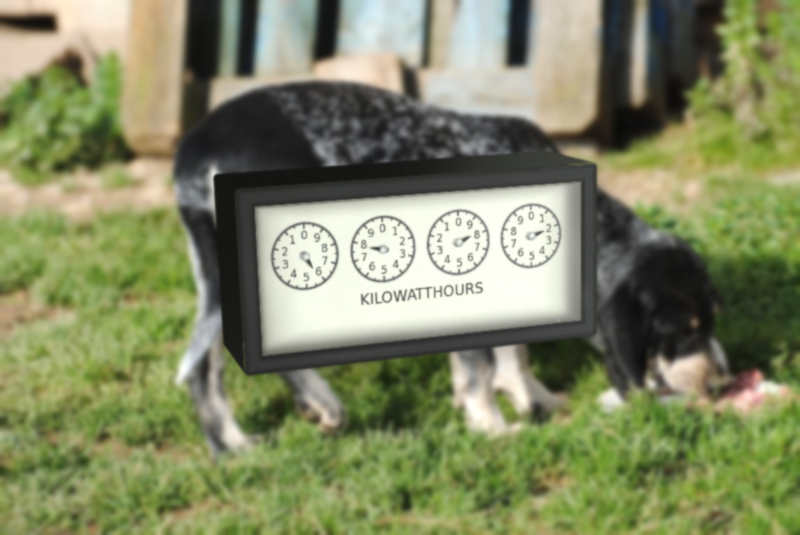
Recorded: 5782 (kWh)
